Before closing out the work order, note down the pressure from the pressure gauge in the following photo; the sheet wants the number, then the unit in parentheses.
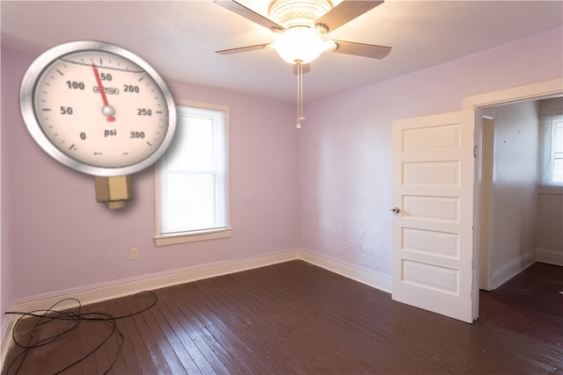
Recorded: 140 (psi)
